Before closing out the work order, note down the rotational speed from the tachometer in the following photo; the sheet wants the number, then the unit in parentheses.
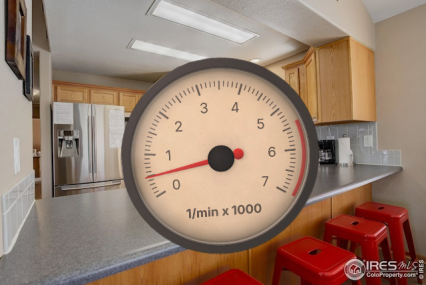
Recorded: 500 (rpm)
